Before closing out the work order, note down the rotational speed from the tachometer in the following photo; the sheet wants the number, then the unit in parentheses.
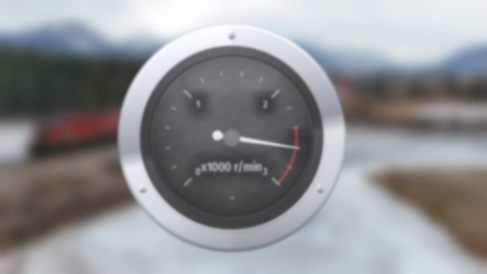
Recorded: 2600 (rpm)
